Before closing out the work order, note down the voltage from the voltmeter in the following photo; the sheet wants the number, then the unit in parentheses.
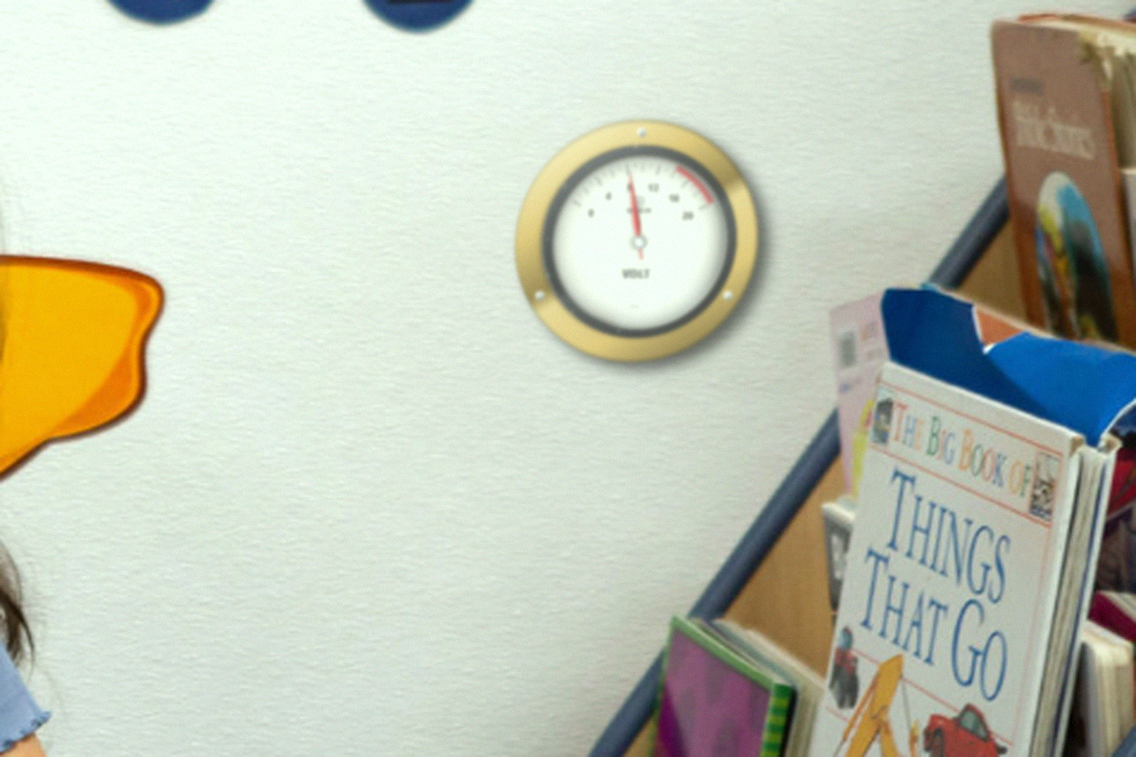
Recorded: 8 (V)
